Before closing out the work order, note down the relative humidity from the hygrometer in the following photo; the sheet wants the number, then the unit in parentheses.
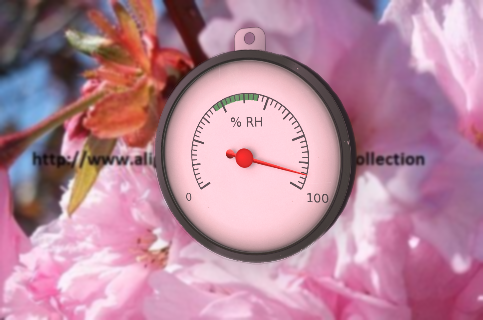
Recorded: 94 (%)
